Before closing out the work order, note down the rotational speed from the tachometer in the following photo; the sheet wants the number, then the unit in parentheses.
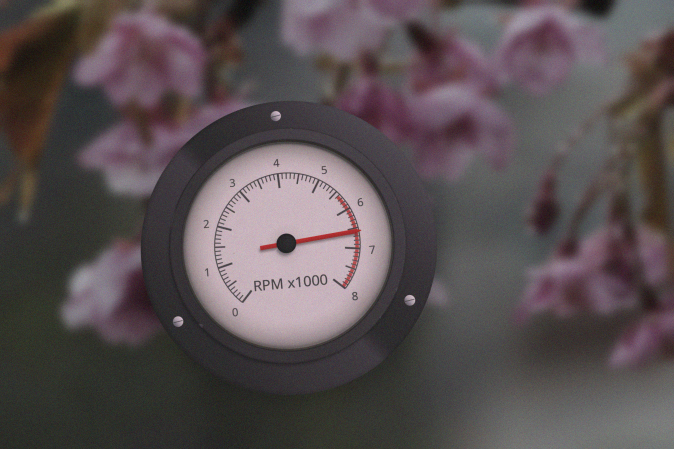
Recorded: 6600 (rpm)
